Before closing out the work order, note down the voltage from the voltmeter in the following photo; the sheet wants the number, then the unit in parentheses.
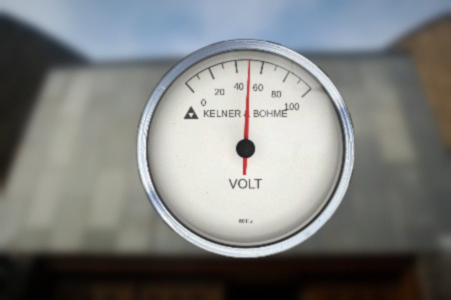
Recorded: 50 (V)
